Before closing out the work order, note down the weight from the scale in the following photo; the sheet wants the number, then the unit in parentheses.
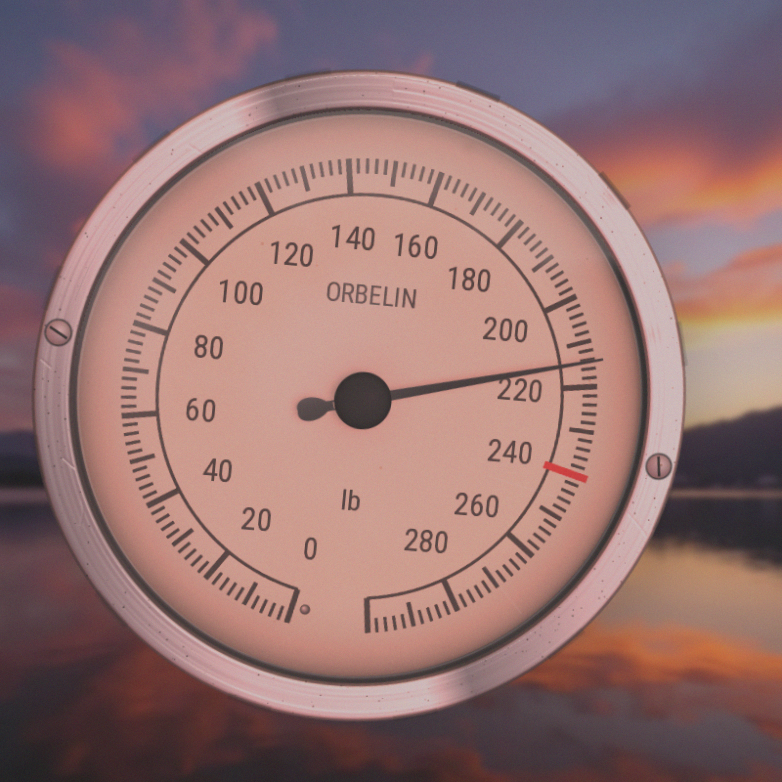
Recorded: 214 (lb)
